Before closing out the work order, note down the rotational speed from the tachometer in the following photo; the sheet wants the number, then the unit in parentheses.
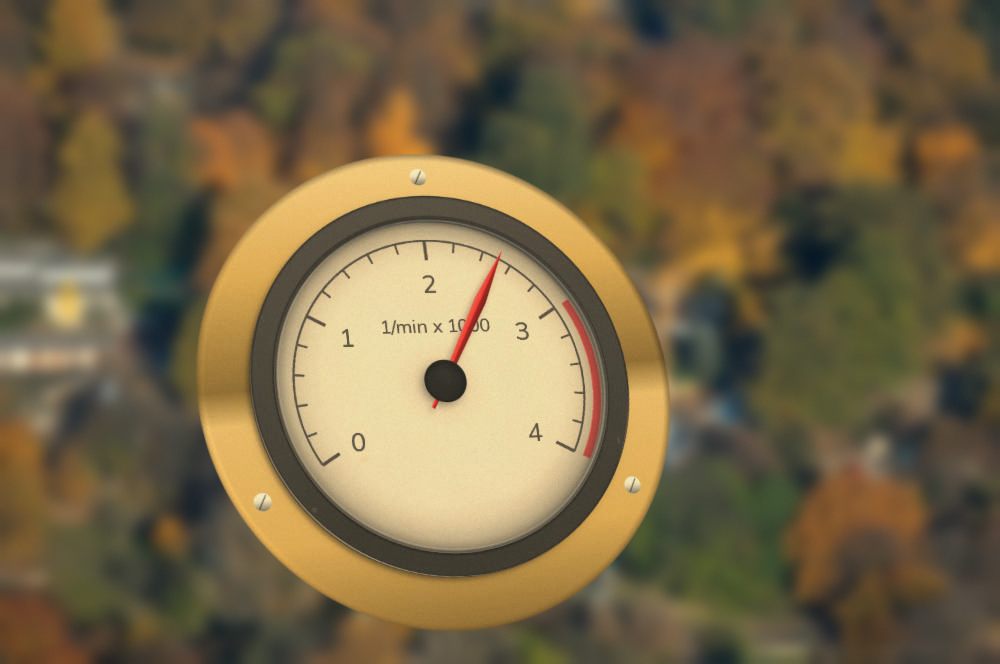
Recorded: 2500 (rpm)
